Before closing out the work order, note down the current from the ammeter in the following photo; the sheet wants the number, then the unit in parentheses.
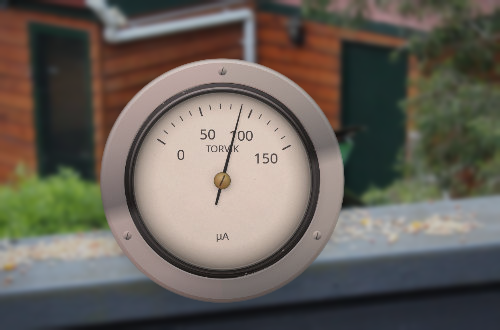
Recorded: 90 (µA)
